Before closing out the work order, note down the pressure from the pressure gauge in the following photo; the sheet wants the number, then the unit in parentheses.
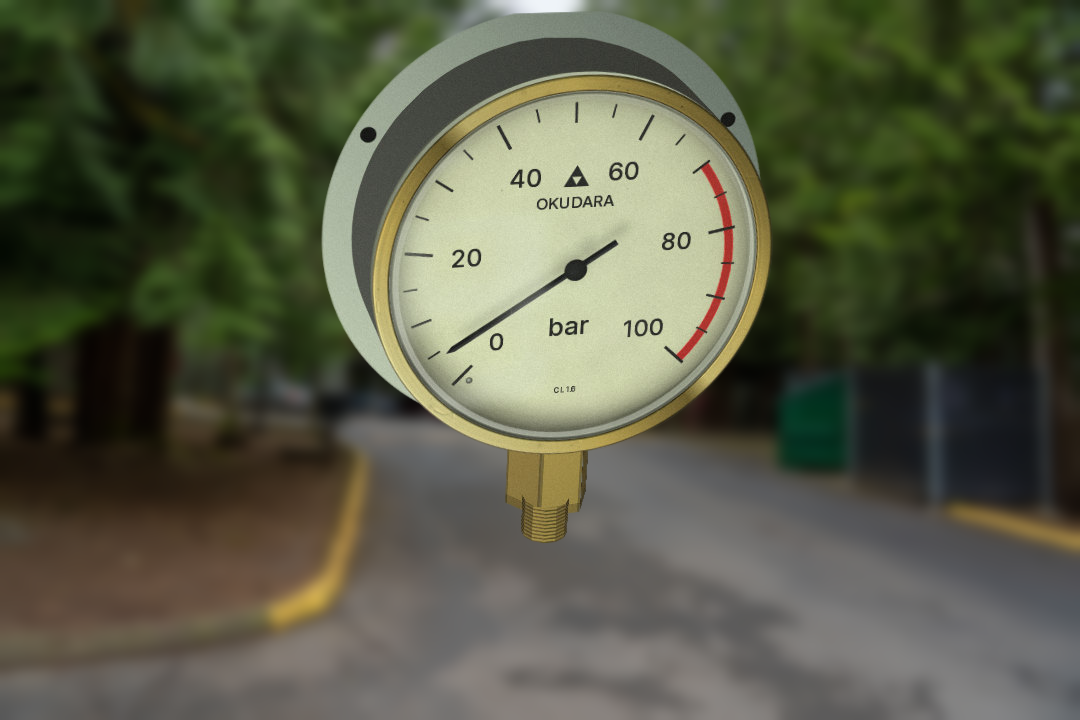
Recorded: 5 (bar)
